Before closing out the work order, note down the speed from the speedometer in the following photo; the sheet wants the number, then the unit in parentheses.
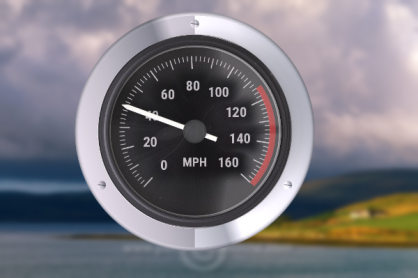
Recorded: 40 (mph)
